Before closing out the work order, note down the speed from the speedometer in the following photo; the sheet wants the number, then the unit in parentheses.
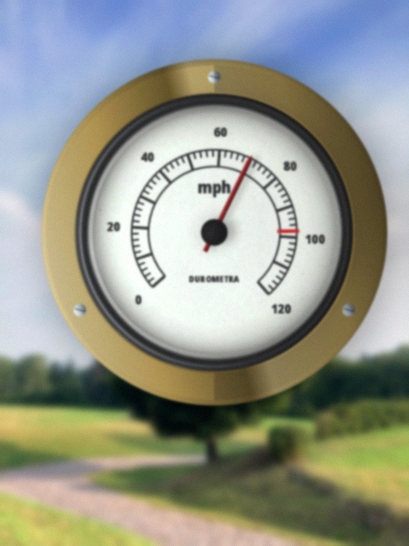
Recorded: 70 (mph)
